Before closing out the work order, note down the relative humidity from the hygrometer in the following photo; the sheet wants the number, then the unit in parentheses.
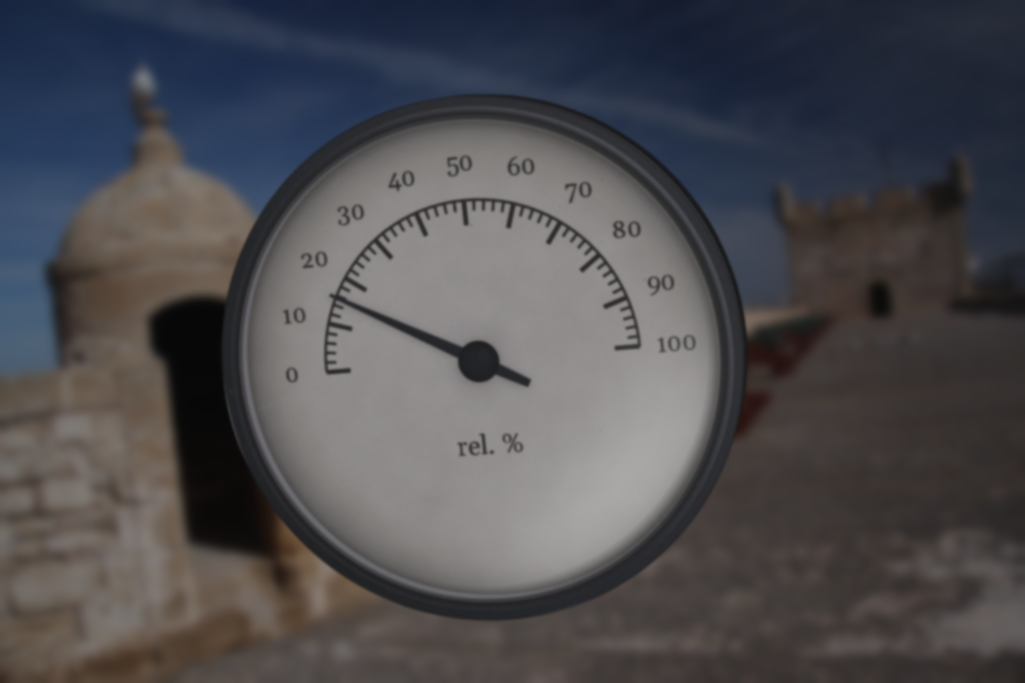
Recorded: 16 (%)
